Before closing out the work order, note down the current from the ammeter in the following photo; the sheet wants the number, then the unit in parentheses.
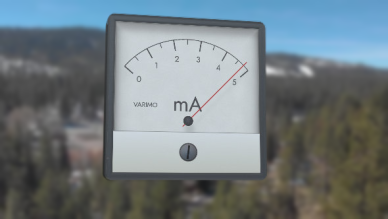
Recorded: 4.75 (mA)
